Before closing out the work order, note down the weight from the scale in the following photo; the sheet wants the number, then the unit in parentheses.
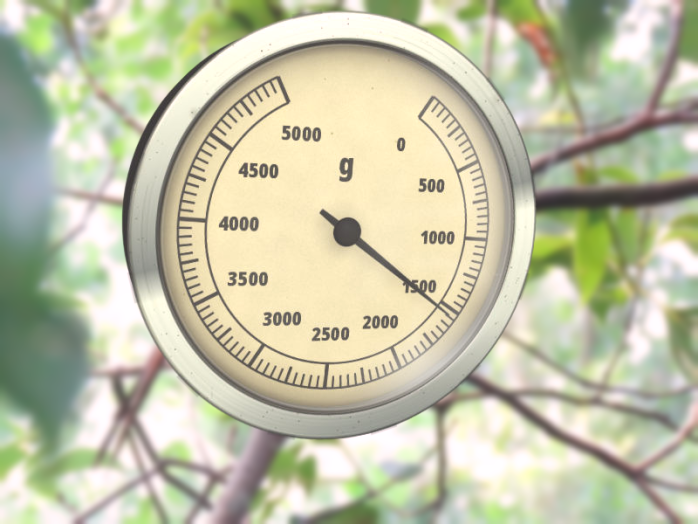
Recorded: 1550 (g)
